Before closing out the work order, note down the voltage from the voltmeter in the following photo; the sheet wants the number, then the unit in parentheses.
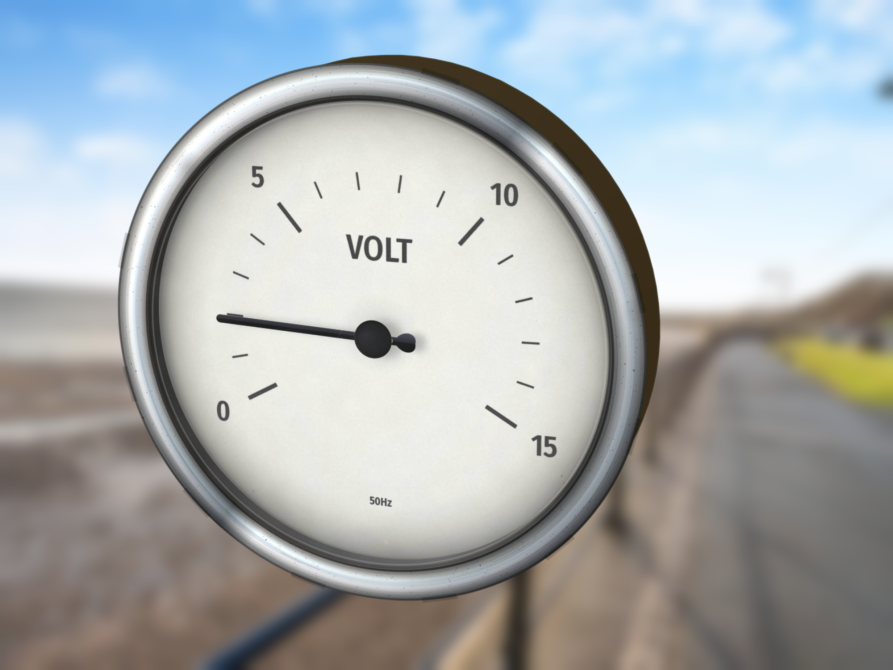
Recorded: 2 (V)
